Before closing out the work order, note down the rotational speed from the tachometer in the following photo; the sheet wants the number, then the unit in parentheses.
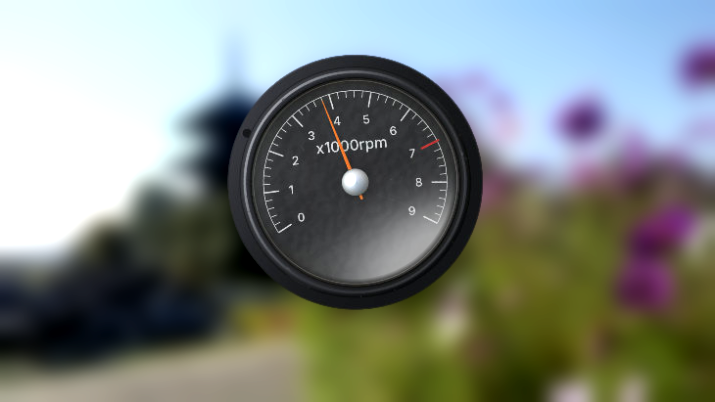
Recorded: 3800 (rpm)
